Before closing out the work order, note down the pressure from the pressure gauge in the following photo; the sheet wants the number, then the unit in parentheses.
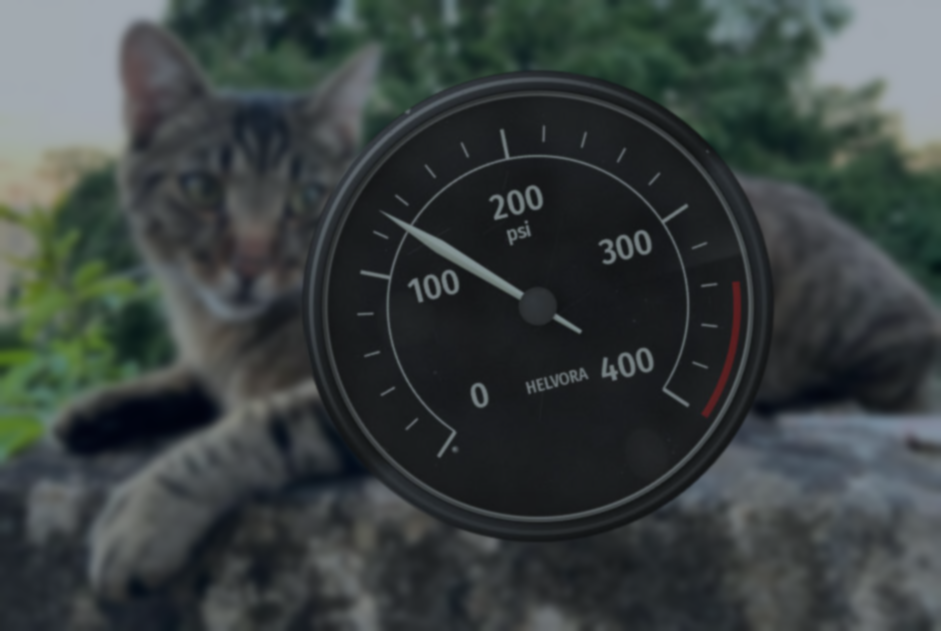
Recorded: 130 (psi)
